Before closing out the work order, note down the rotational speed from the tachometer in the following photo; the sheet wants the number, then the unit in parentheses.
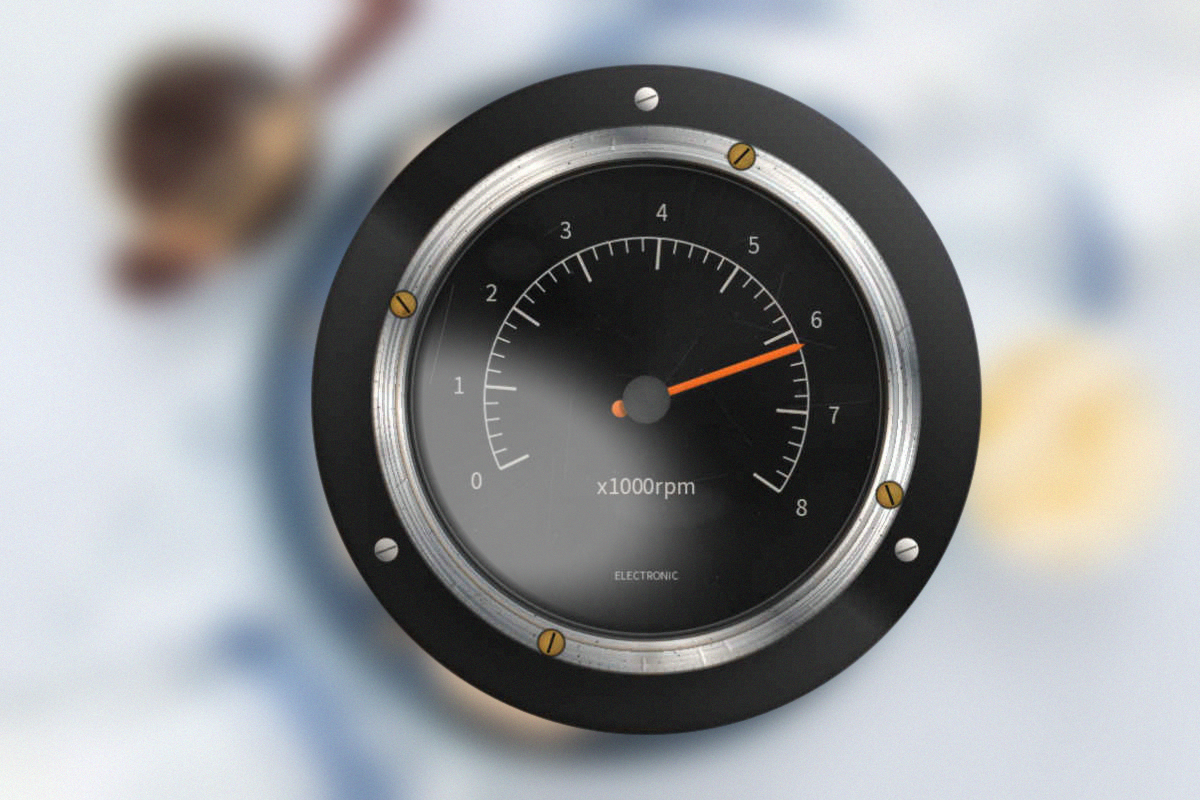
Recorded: 6200 (rpm)
